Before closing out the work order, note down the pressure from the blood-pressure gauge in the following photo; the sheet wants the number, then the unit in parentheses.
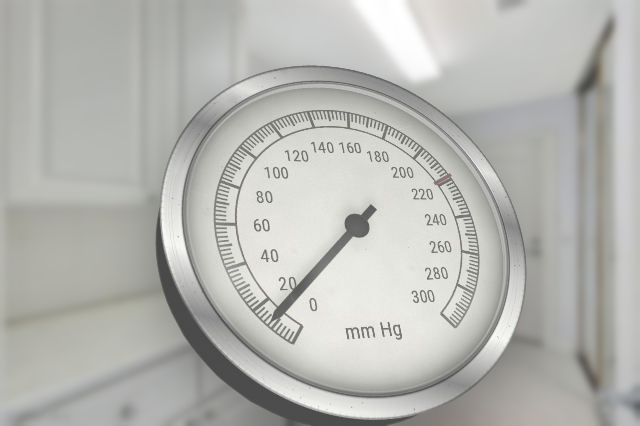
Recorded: 12 (mmHg)
